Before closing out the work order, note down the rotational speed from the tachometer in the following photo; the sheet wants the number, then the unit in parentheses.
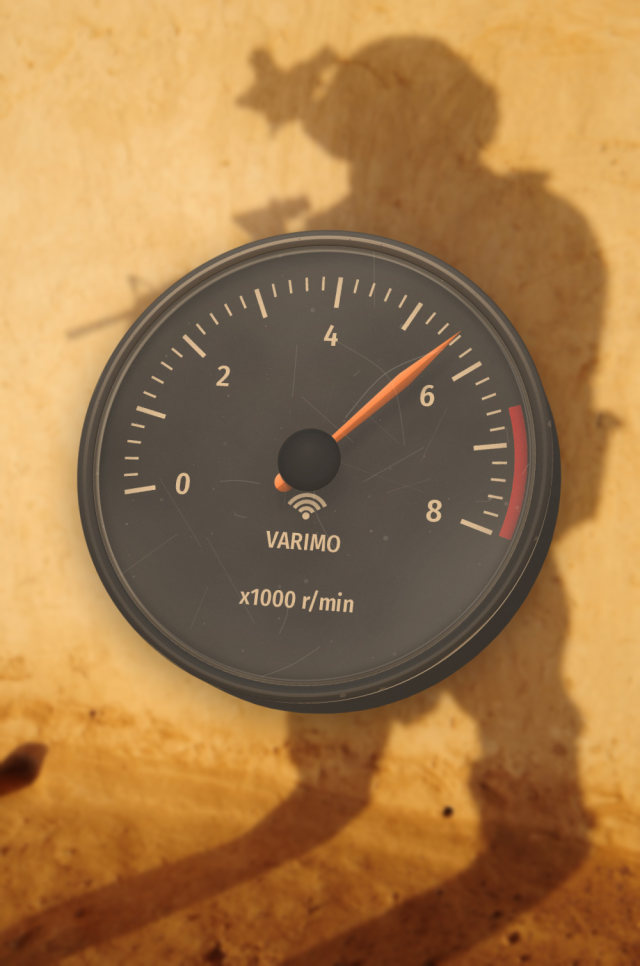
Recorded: 5600 (rpm)
